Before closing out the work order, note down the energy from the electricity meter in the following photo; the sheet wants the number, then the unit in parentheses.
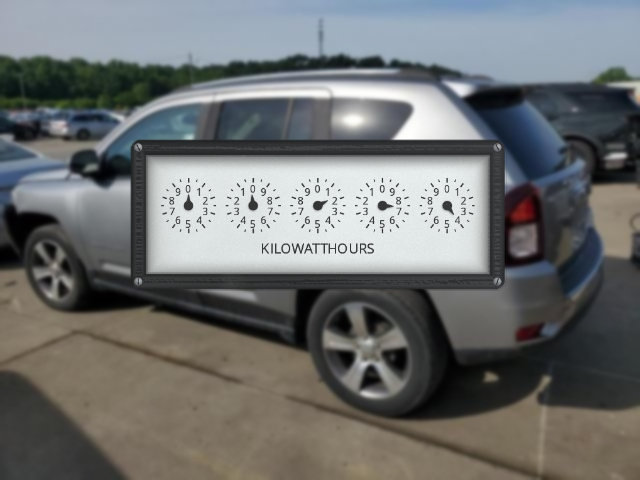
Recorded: 174 (kWh)
